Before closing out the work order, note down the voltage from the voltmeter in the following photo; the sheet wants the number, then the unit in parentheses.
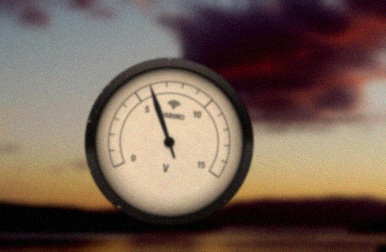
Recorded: 6 (V)
